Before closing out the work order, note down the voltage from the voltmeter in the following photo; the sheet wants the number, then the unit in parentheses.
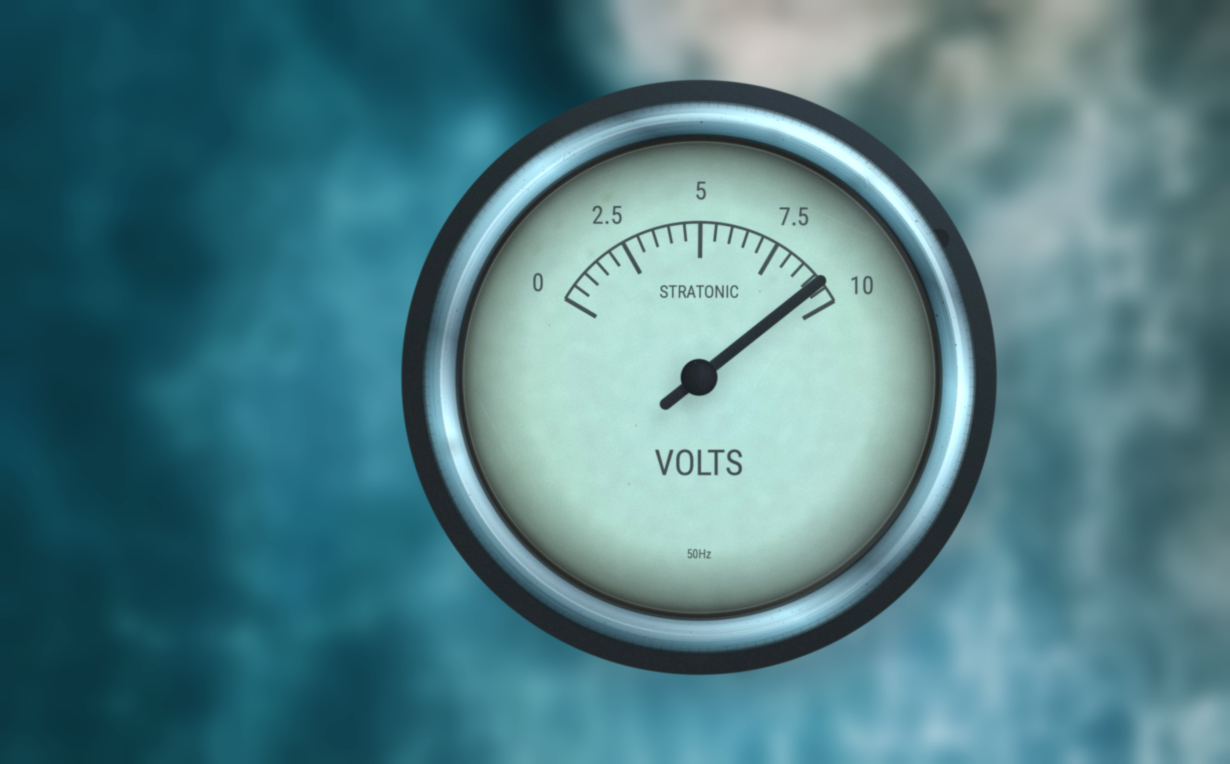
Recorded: 9.25 (V)
